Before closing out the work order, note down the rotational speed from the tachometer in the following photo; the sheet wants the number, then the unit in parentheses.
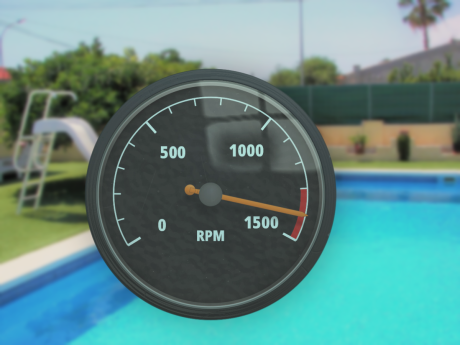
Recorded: 1400 (rpm)
